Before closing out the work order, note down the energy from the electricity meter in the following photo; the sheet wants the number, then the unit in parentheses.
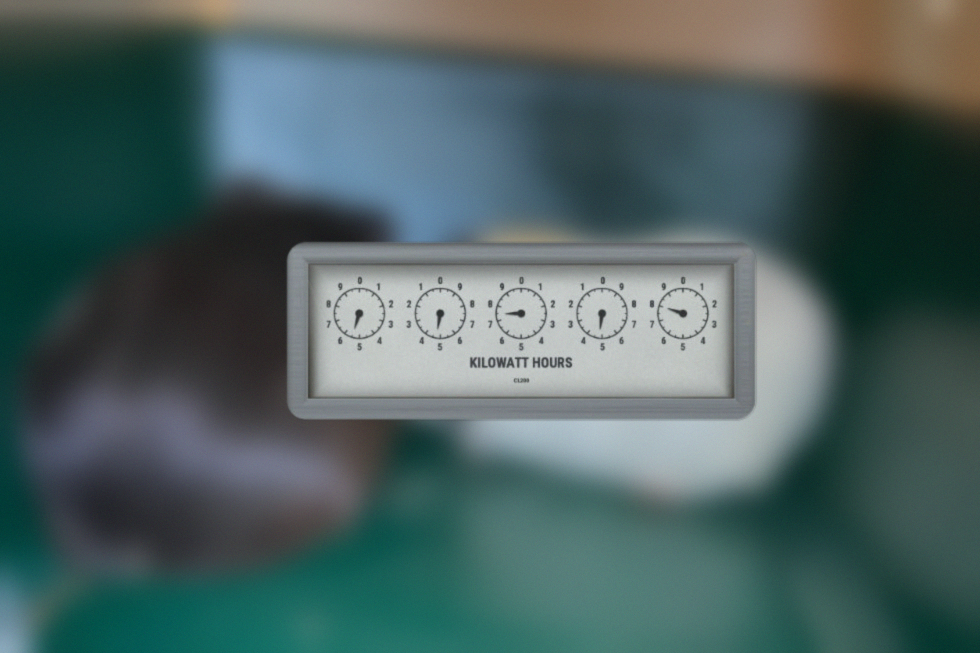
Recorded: 54748 (kWh)
